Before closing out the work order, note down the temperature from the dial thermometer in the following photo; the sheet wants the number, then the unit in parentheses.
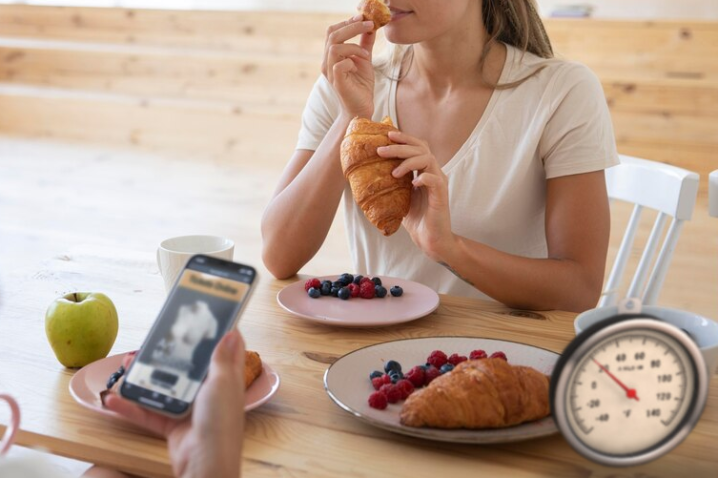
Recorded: 20 (°F)
